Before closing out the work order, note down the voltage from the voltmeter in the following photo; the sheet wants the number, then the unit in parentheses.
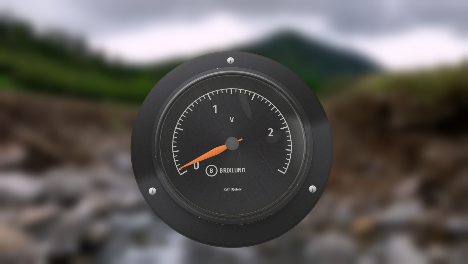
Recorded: 0.05 (V)
